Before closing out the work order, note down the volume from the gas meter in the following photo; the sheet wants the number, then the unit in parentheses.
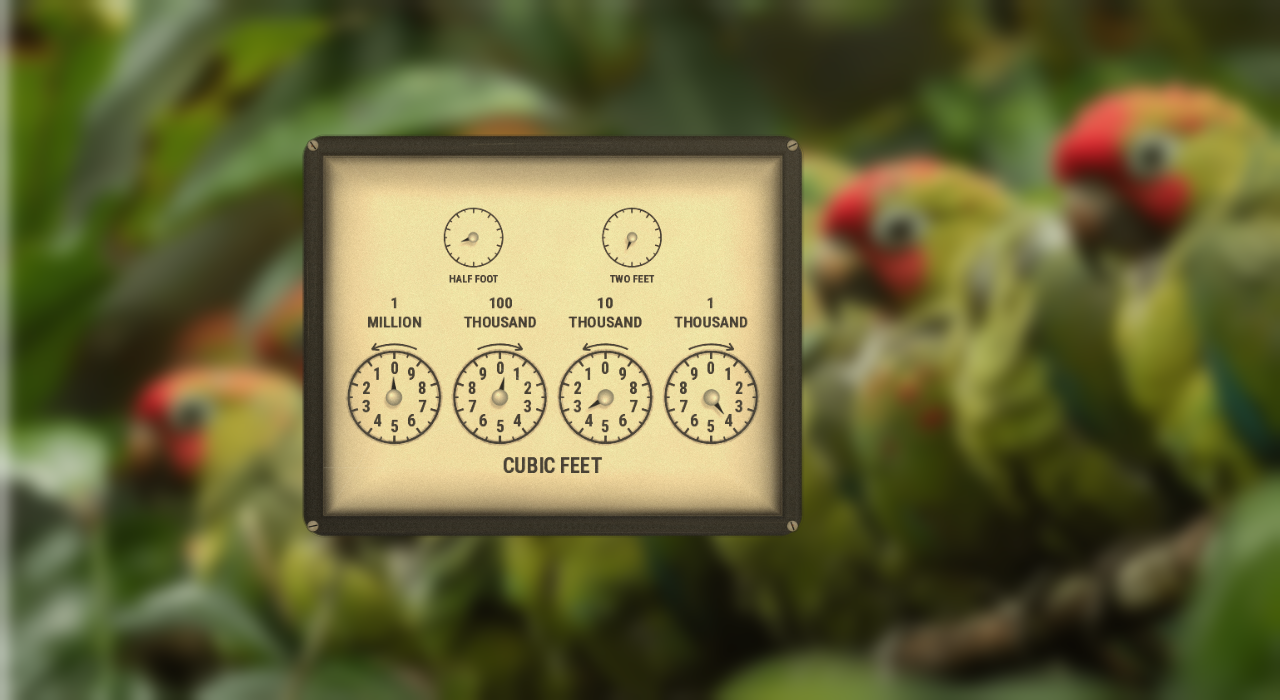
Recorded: 3400 (ft³)
